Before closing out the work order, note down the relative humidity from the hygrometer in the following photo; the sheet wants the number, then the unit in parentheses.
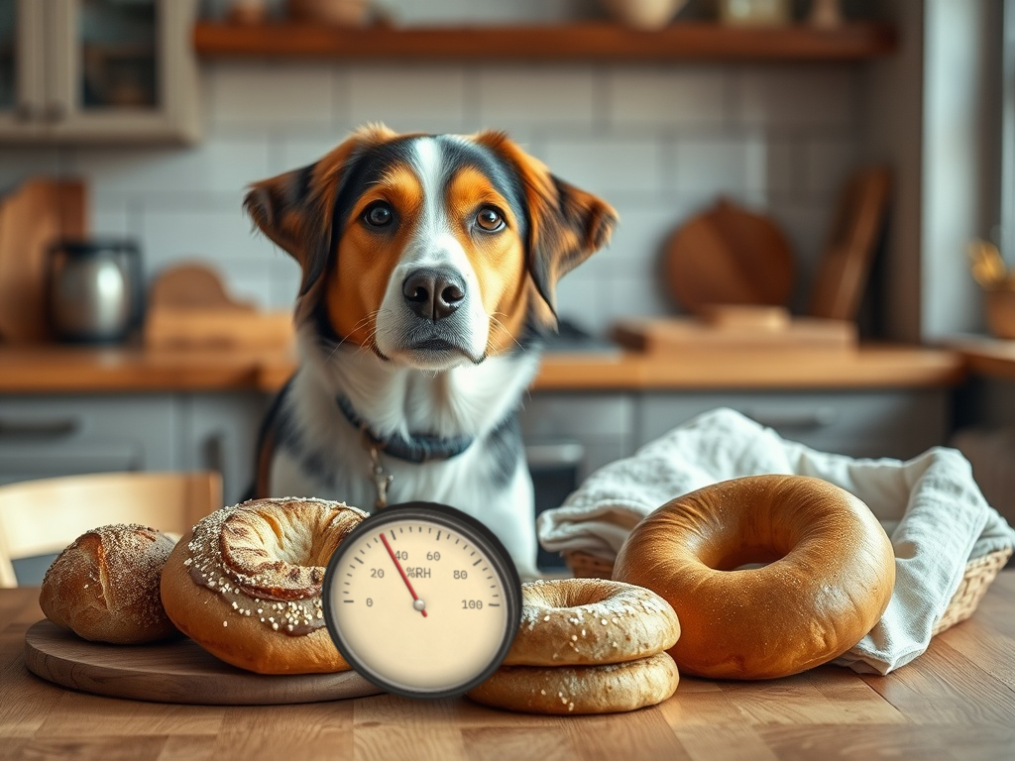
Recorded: 36 (%)
